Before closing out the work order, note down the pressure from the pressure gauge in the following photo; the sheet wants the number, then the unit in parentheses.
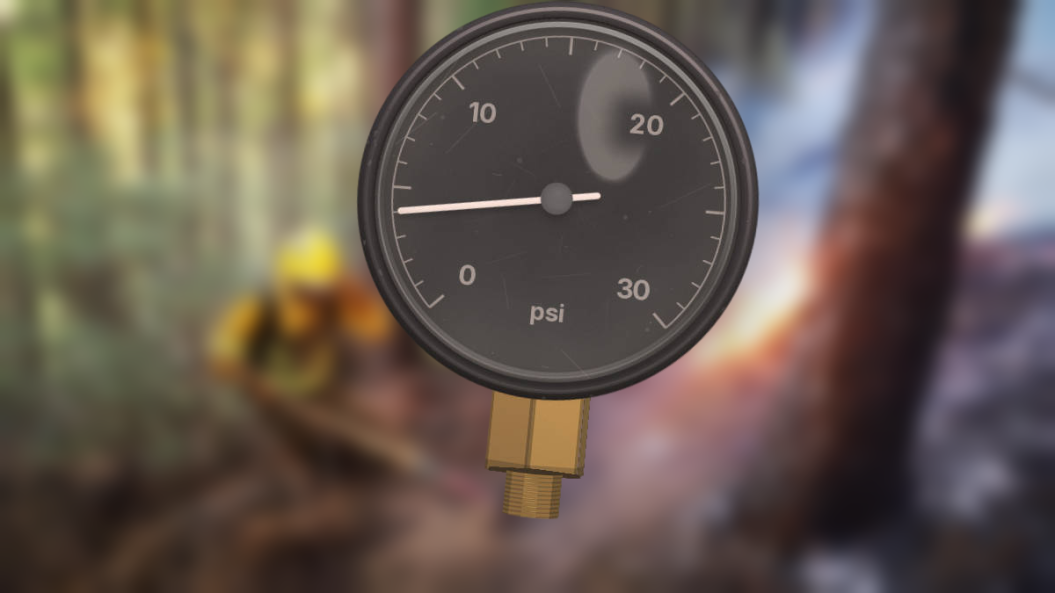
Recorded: 4 (psi)
